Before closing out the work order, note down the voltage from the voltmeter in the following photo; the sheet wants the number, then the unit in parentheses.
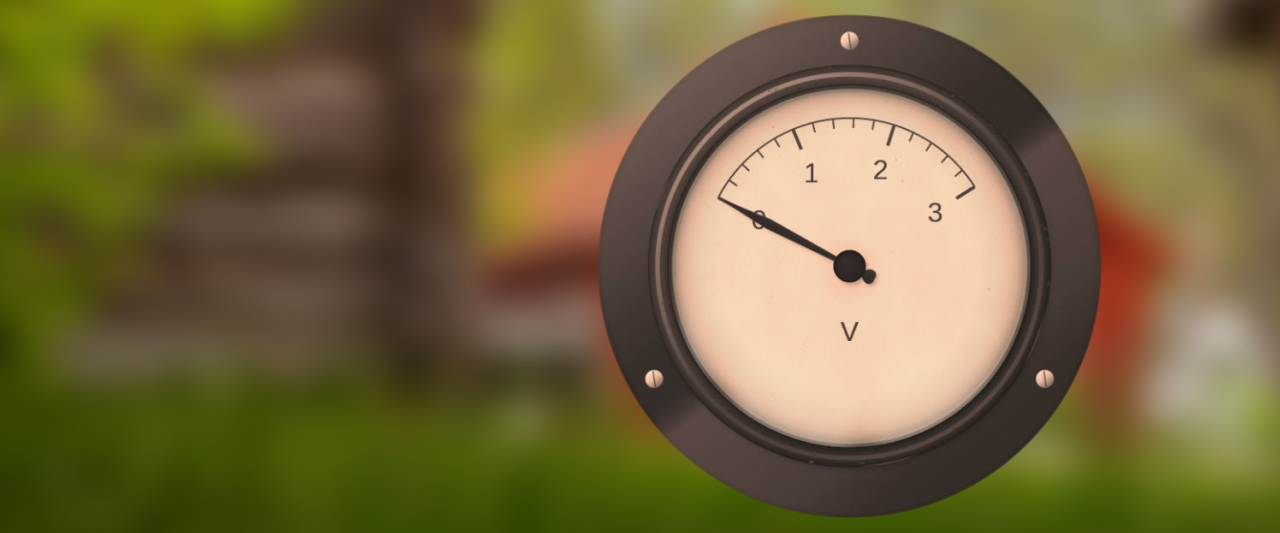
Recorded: 0 (V)
